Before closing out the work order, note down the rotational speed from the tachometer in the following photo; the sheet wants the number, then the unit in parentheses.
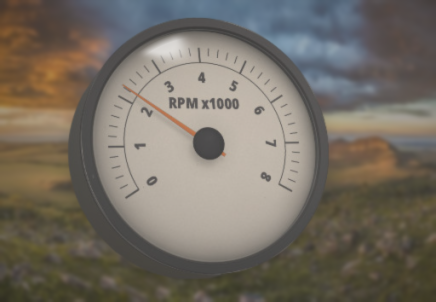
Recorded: 2200 (rpm)
